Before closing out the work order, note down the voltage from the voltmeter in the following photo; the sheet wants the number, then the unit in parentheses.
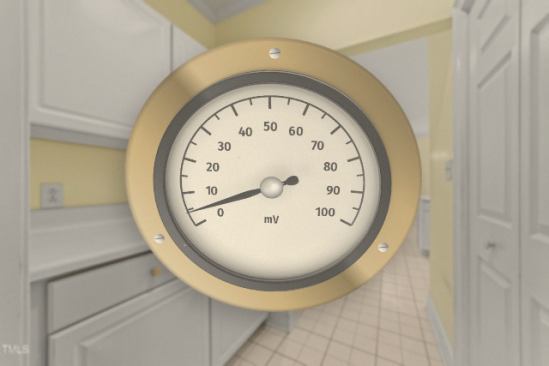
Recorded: 5 (mV)
